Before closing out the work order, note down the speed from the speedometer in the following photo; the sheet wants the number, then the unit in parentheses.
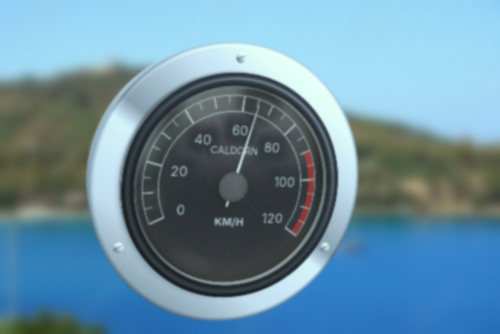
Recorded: 65 (km/h)
